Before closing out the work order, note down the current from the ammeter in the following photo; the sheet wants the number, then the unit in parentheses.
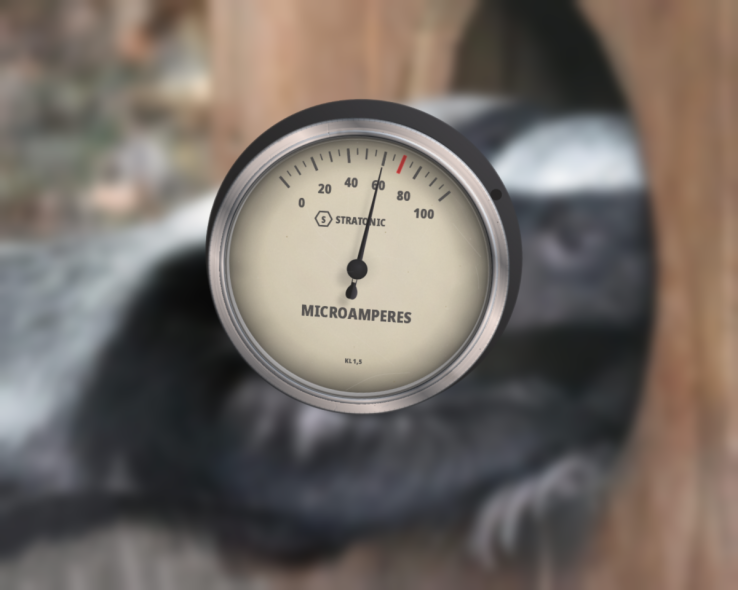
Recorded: 60 (µA)
